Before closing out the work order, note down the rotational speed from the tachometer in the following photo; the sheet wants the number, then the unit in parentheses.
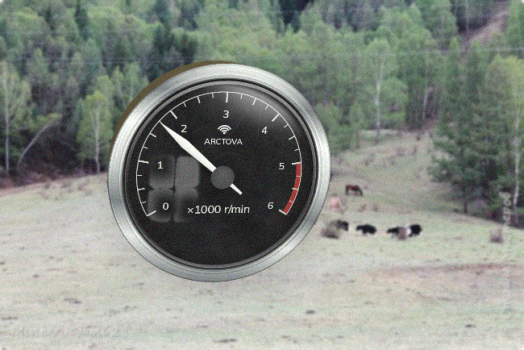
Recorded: 1750 (rpm)
